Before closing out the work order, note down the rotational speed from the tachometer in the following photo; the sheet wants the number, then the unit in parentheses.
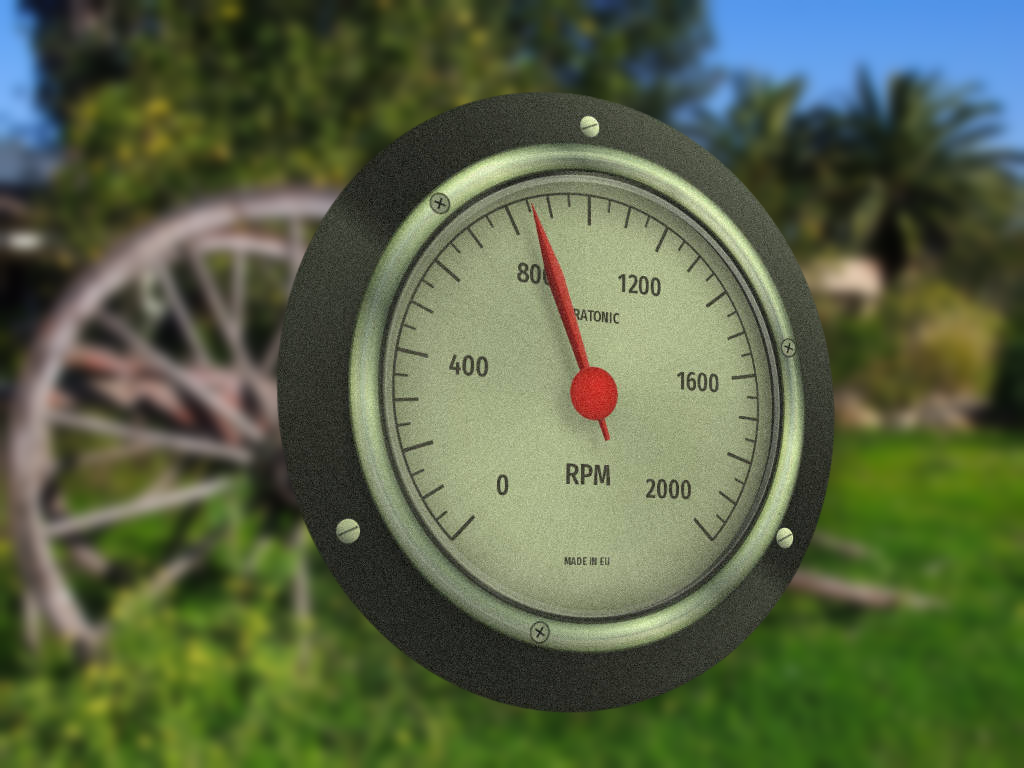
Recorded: 850 (rpm)
